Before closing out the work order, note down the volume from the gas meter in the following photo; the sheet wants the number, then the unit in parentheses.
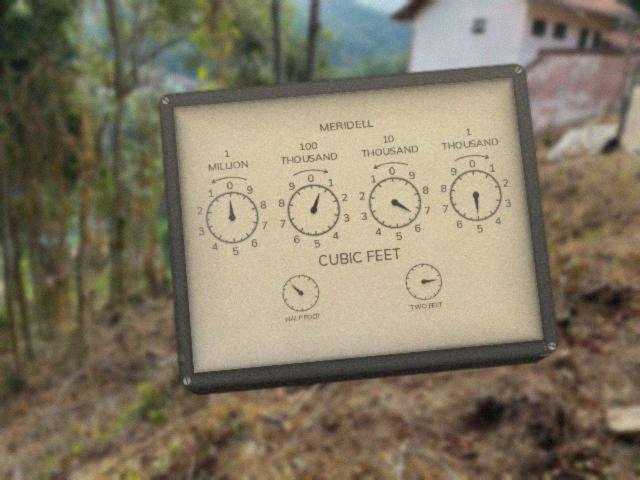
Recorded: 6500 (ft³)
